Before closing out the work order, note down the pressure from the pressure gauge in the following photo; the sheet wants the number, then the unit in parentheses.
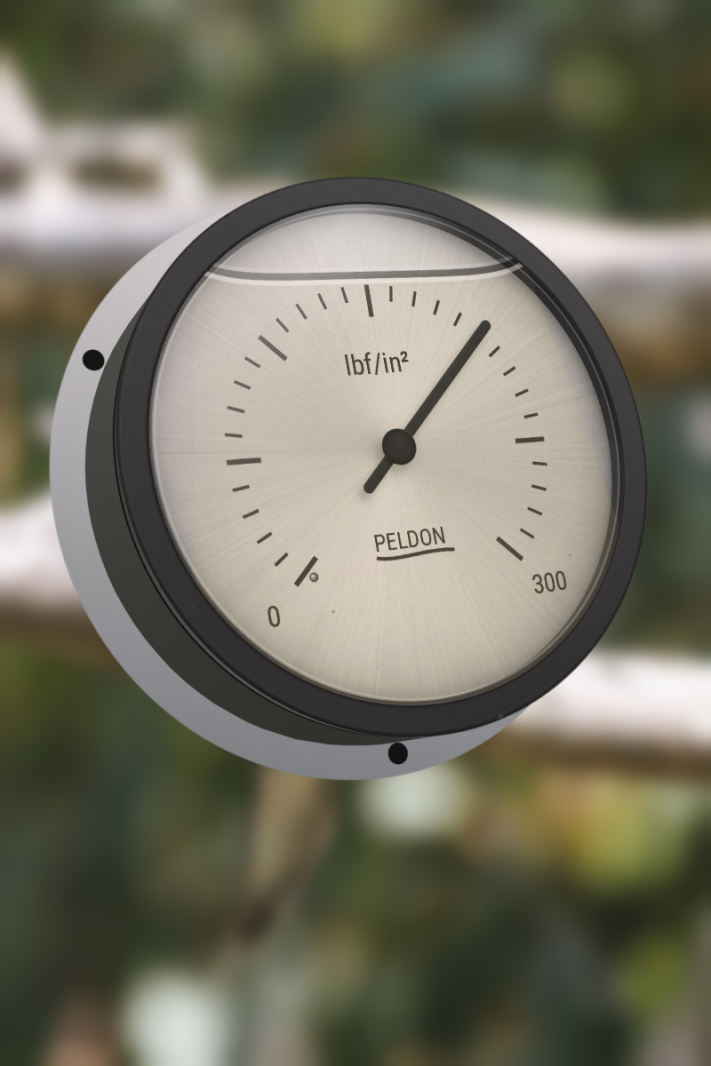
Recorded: 200 (psi)
